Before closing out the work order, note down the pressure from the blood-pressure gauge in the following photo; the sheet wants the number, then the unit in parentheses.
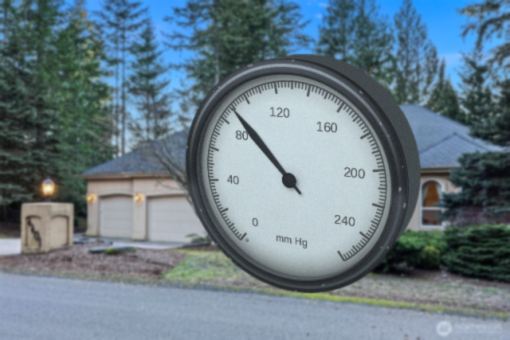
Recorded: 90 (mmHg)
